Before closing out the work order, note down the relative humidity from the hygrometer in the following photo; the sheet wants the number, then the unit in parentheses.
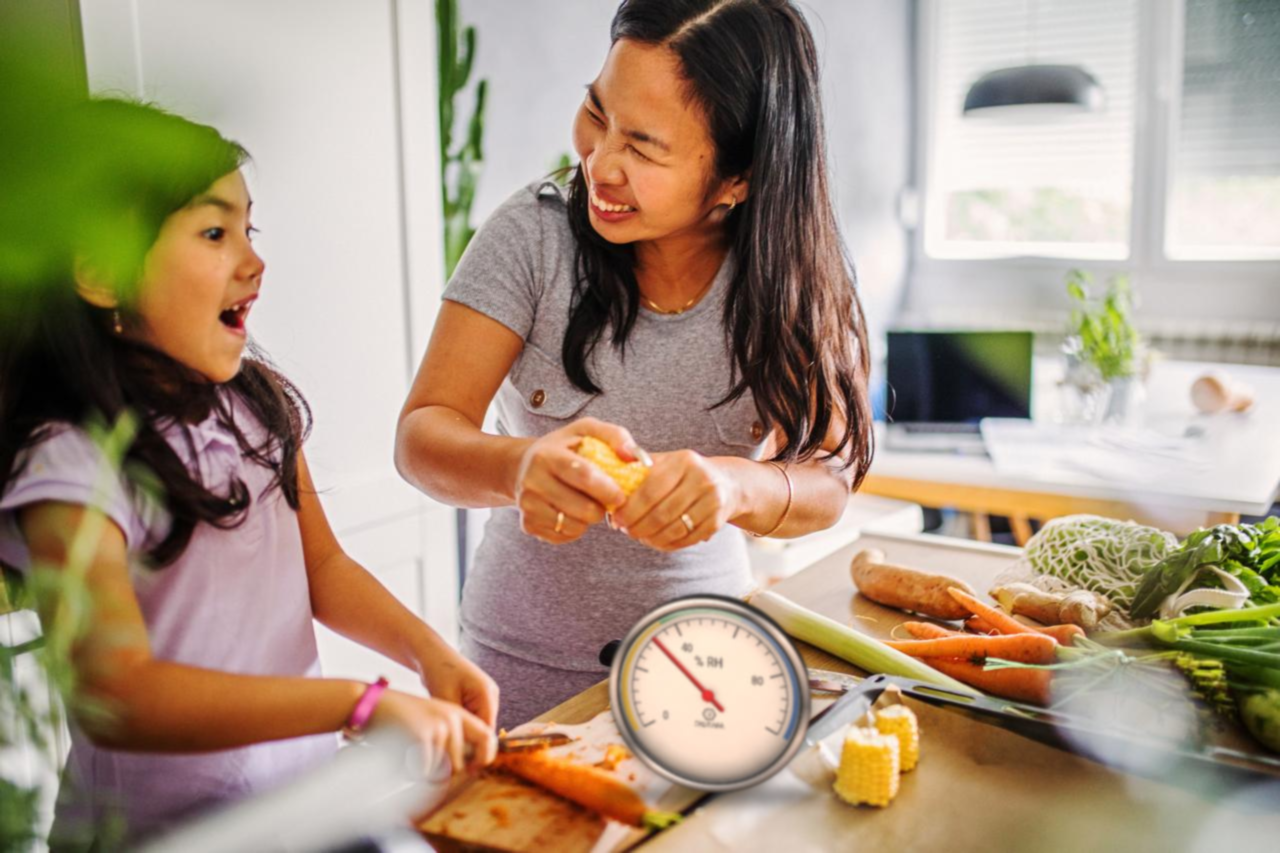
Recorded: 32 (%)
